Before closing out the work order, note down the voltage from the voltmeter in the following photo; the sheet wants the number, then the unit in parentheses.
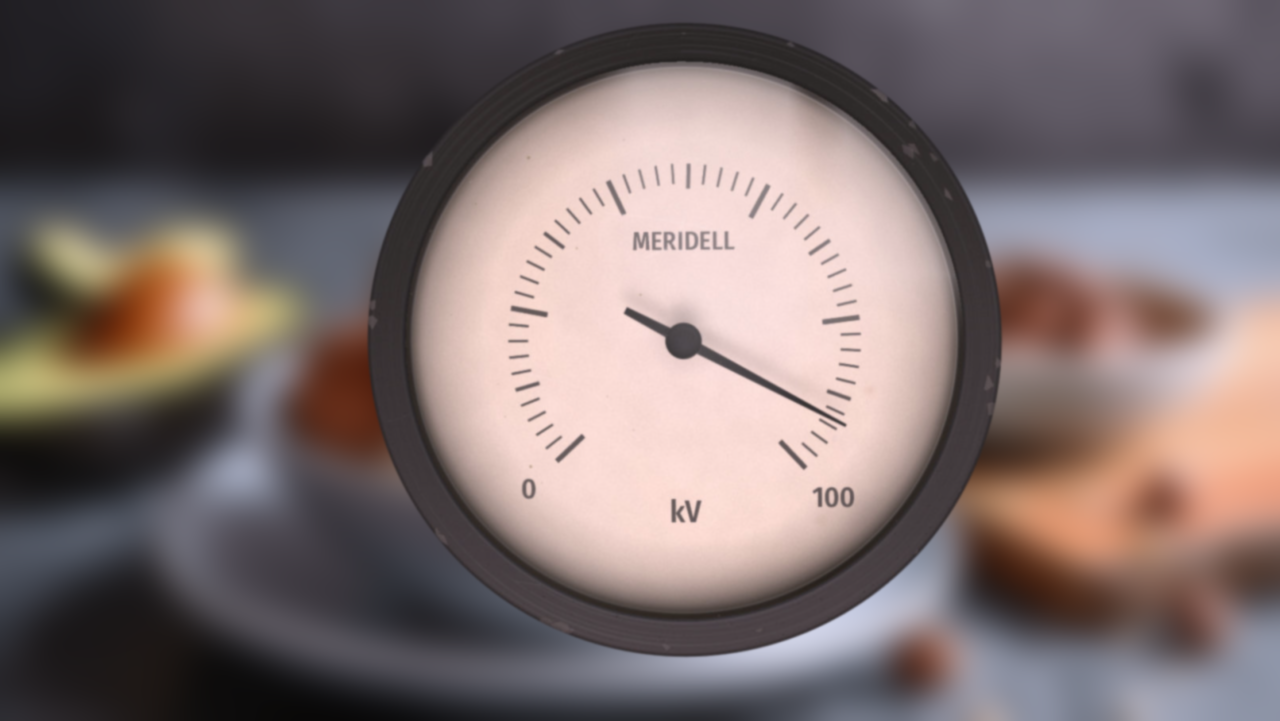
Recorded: 93 (kV)
